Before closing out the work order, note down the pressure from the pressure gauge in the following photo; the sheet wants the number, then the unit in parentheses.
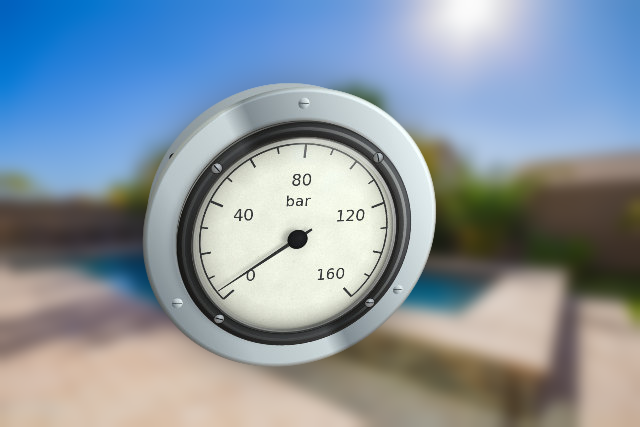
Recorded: 5 (bar)
